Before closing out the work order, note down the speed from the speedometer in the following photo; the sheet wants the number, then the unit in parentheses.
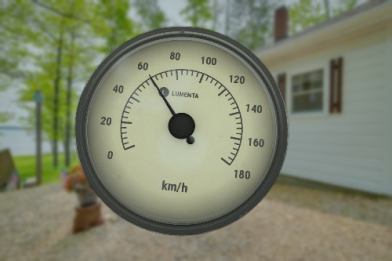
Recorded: 60 (km/h)
